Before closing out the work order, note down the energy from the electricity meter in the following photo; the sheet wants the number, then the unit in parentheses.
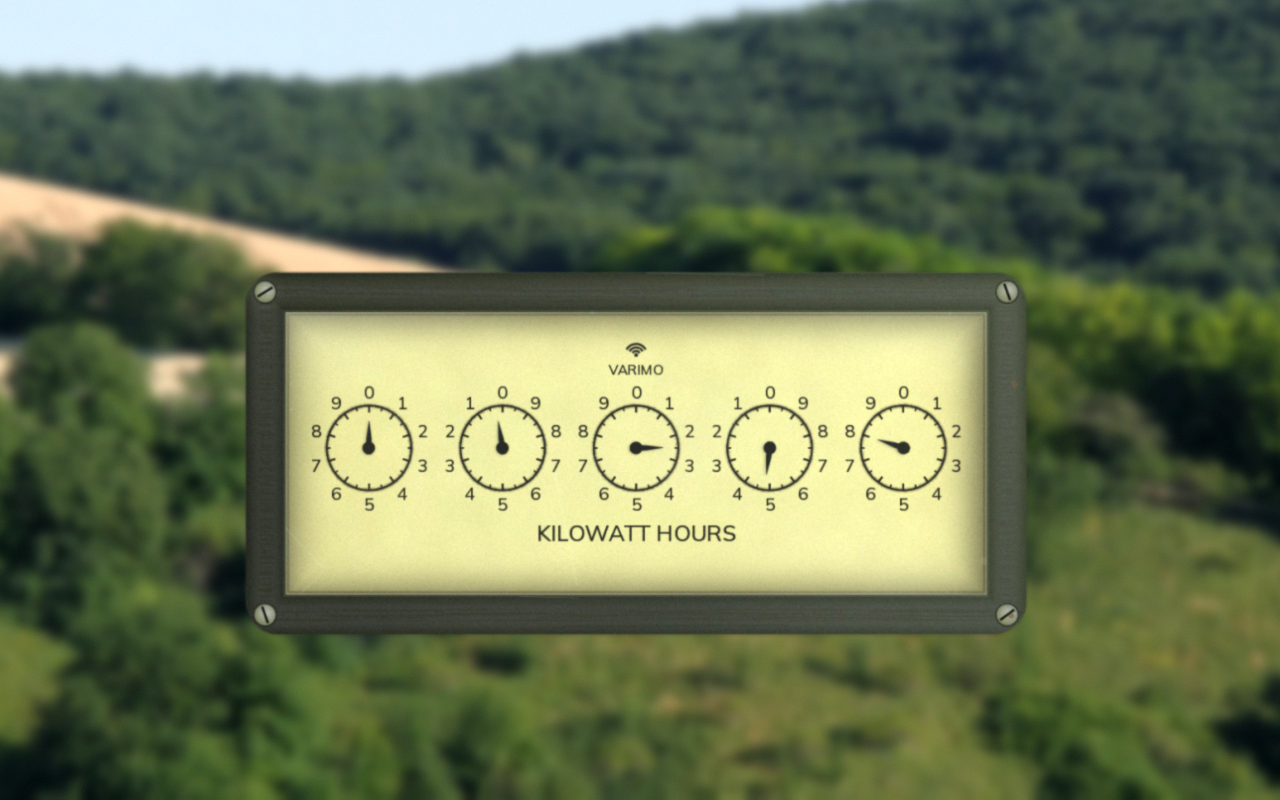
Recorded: 248 (kWh)
